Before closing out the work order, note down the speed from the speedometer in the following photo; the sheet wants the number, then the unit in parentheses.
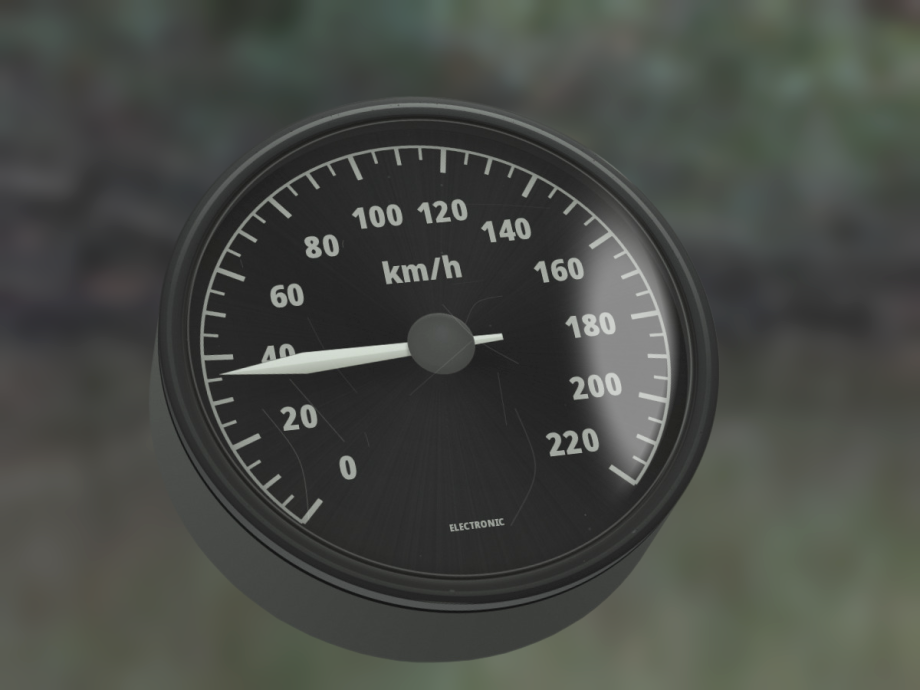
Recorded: 35 (km/h)
